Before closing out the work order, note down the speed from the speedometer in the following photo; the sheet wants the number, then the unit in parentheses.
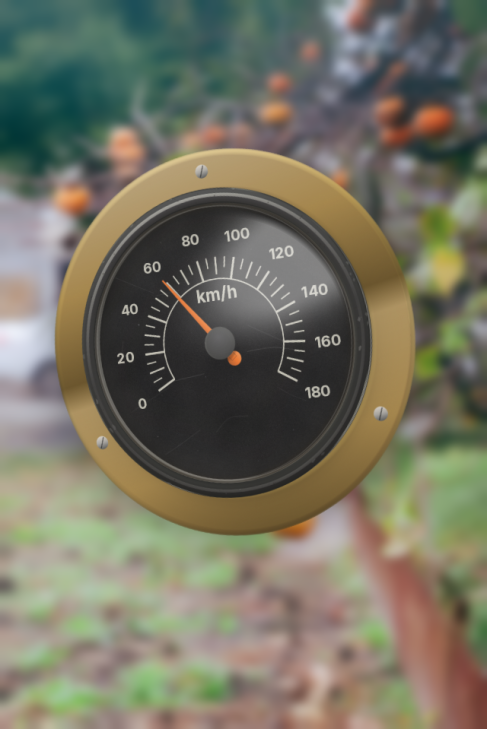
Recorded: 60 (km/h)
